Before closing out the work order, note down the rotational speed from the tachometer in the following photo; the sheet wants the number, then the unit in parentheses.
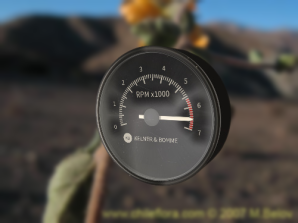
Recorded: 6500 (rpm)
